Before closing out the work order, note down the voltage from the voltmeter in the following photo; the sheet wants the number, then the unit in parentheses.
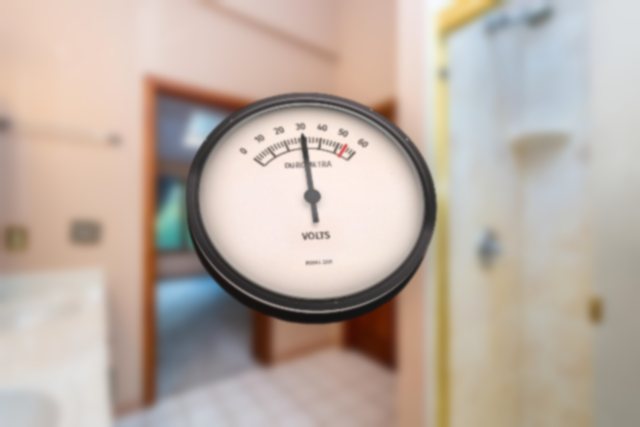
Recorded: 30 (V)
